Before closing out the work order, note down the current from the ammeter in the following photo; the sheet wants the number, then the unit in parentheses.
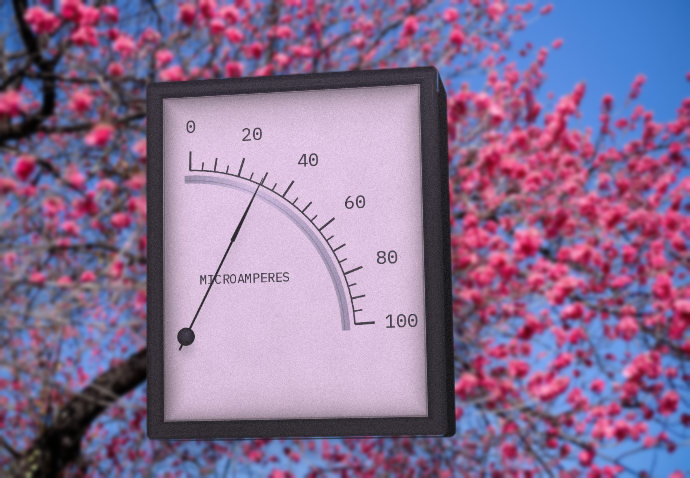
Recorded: 30 (µA)
